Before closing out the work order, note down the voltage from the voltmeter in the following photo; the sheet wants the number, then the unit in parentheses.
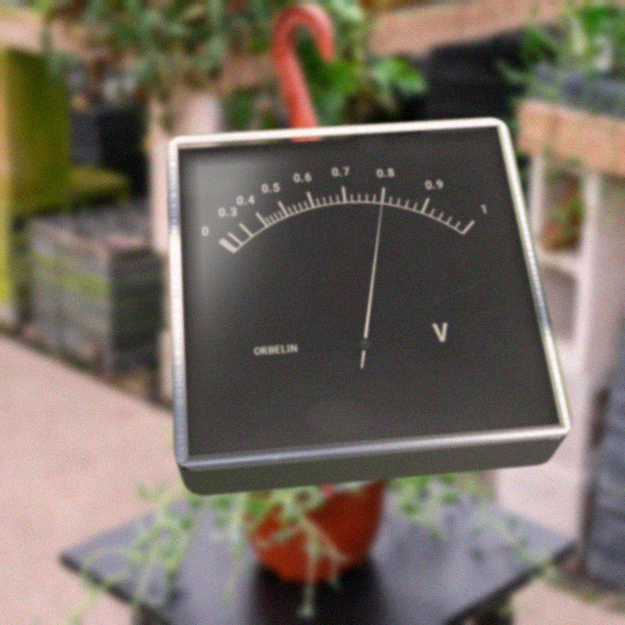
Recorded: 0.8 (V)
